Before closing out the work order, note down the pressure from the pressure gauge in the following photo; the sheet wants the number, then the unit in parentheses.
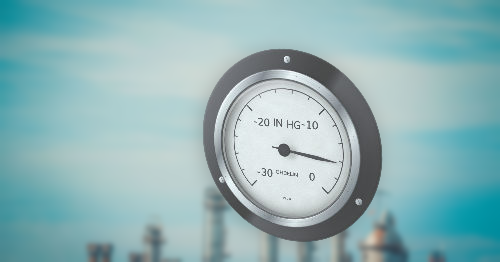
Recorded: -4 (inHg)
